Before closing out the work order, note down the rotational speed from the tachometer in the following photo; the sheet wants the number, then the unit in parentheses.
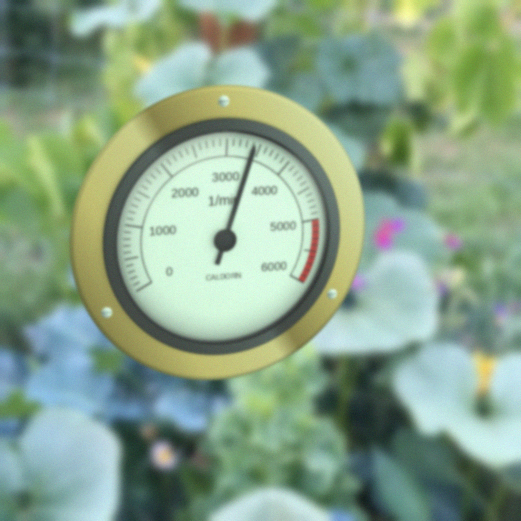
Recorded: 3400 (rpm)
